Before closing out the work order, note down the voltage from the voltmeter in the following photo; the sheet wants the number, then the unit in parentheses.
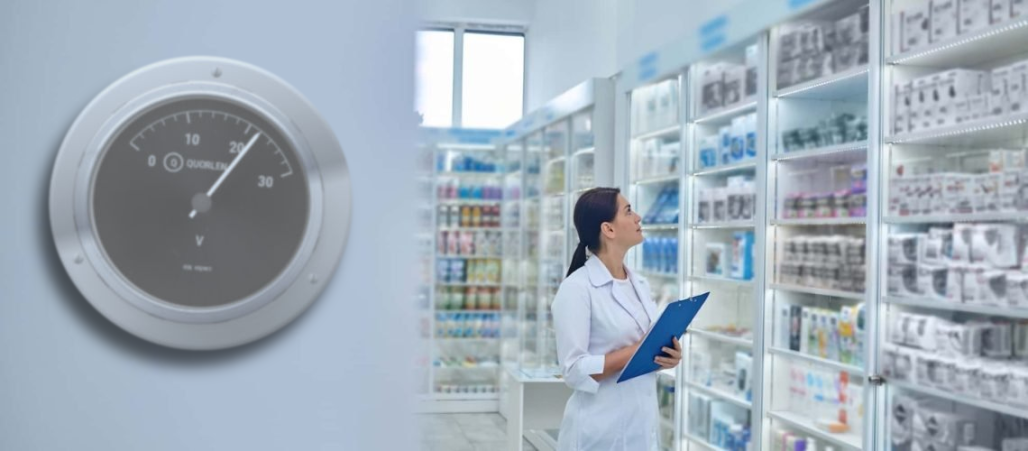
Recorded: 22 (V)
